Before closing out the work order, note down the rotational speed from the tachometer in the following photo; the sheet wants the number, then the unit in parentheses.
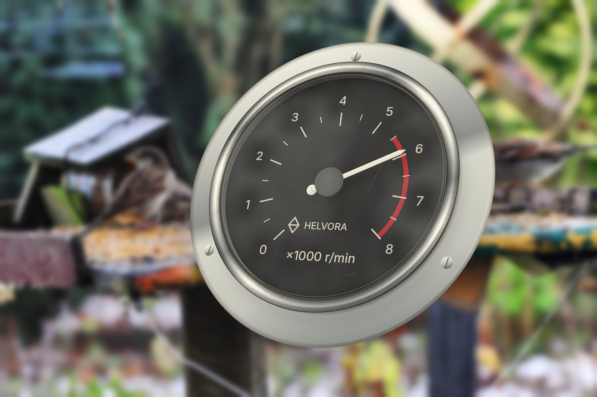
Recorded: 6000 (rpm)
